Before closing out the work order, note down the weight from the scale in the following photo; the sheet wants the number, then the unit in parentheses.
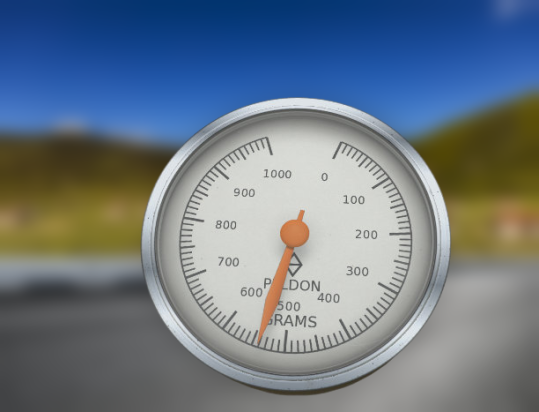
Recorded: 540 (g)
